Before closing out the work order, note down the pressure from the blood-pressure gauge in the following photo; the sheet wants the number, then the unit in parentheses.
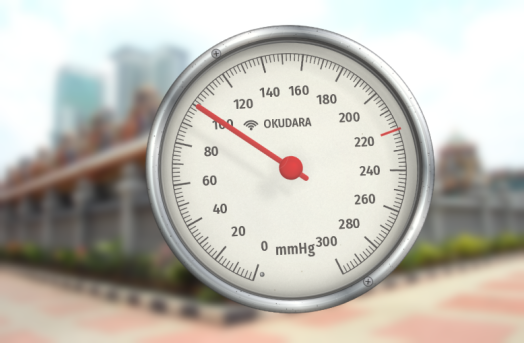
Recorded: 100 (mmHg)
